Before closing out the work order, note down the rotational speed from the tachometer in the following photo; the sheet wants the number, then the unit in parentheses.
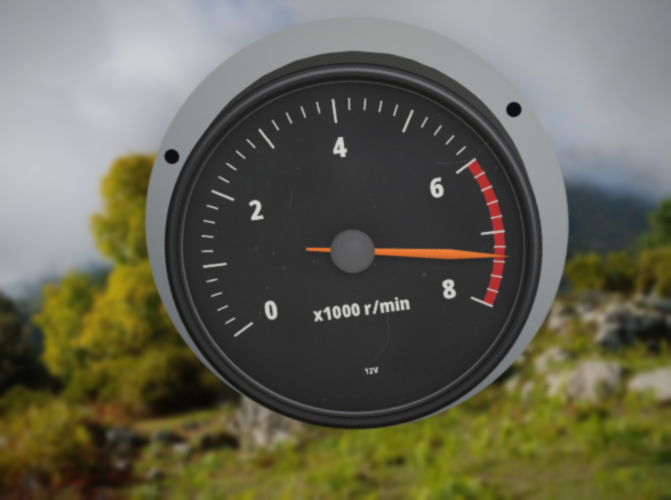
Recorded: 7300 (rpm)
